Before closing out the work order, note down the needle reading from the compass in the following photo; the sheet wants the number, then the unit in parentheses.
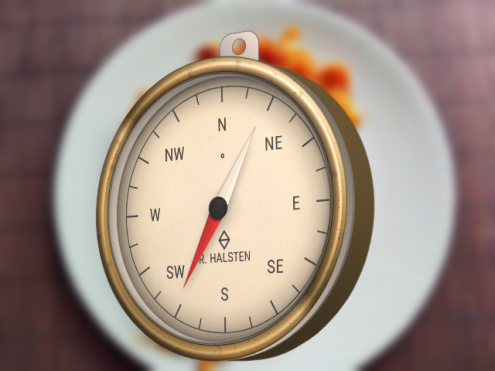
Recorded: 210 (°)
